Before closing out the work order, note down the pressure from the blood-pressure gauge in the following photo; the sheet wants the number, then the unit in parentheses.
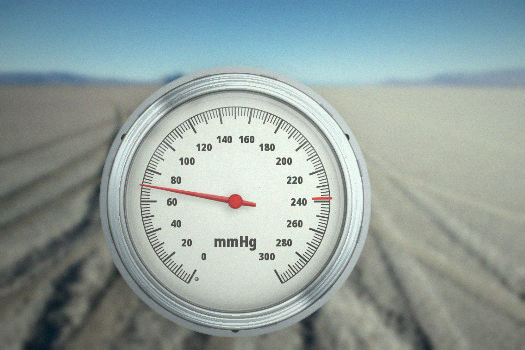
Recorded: 70 (mmHg)
